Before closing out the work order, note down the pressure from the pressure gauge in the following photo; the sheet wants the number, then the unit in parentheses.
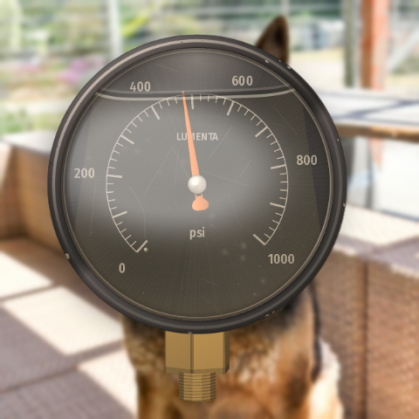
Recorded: 480 (psi)
